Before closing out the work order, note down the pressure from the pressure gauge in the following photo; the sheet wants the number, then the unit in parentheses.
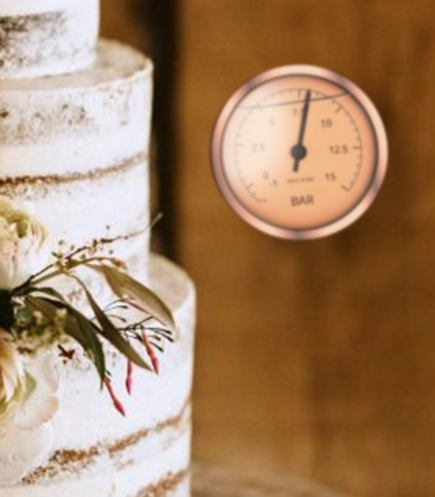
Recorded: 8 (bar)
